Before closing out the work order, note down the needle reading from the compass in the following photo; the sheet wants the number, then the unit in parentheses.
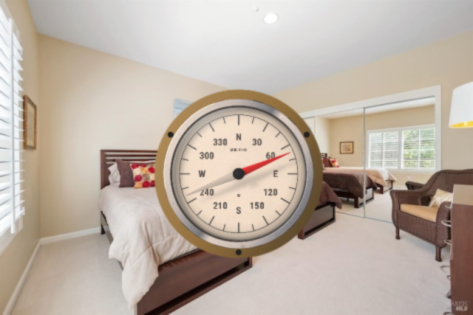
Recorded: 67.5 (°)
